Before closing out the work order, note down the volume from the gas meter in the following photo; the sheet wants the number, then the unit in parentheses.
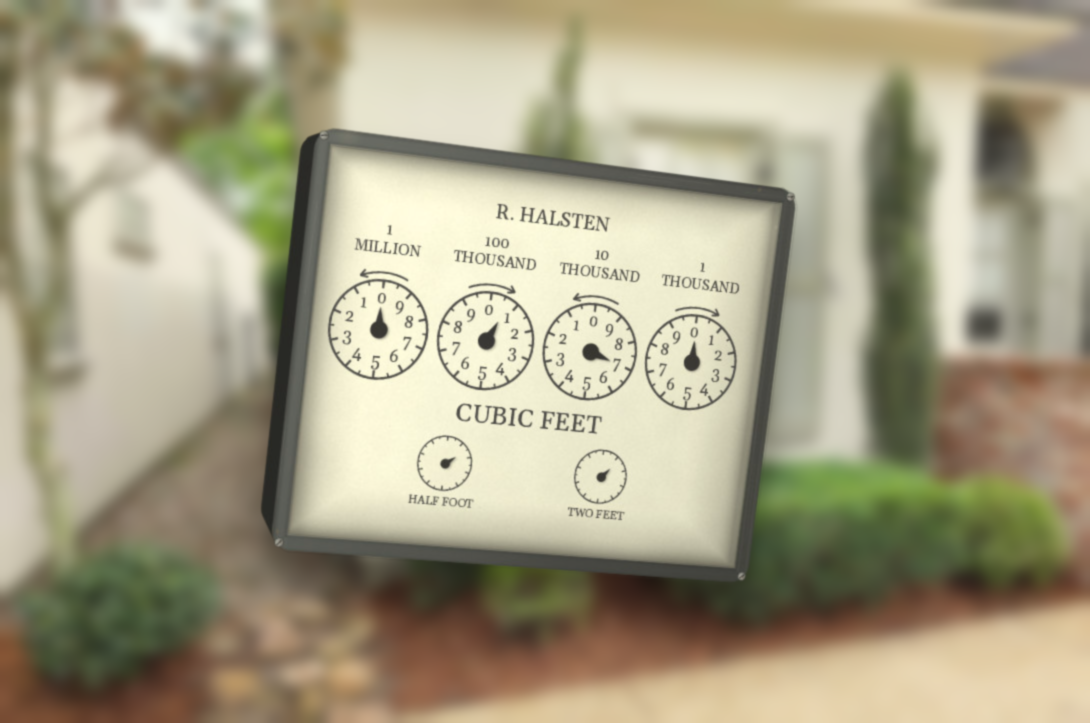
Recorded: 7000 (ft³)
